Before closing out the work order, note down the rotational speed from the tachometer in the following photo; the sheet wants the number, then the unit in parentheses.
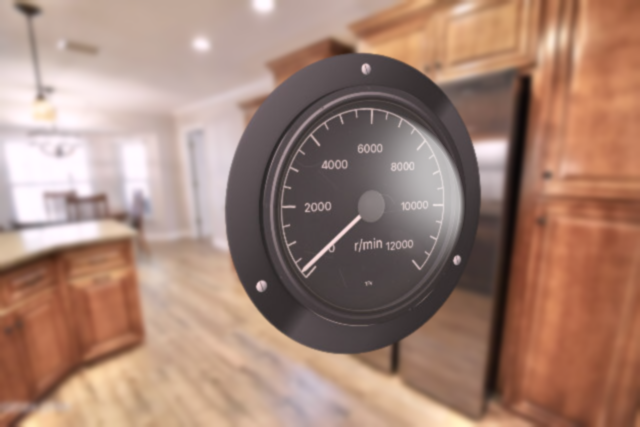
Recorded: 250 (rpm)
